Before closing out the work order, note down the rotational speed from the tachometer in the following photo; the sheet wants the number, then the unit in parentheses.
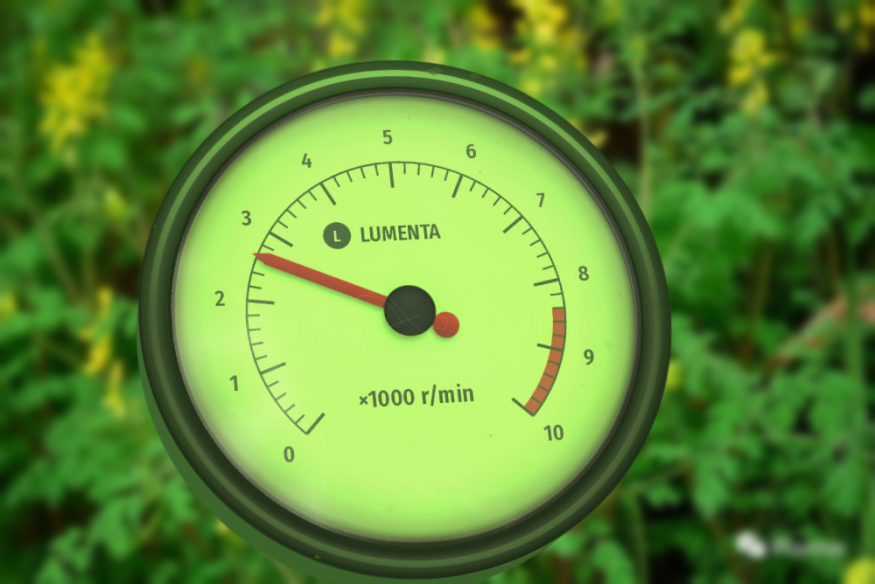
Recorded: 2600 (rpm)
